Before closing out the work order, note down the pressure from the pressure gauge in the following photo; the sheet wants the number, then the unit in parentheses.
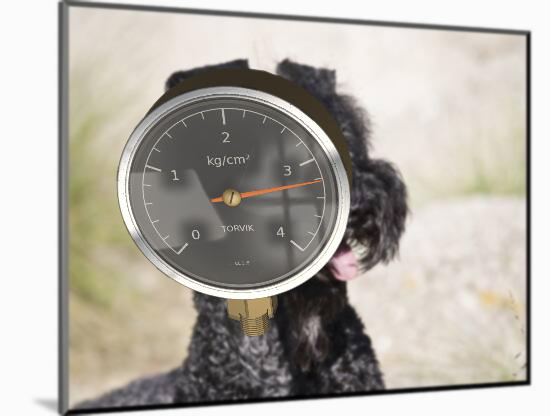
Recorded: 3.2 (kg/cm²)
